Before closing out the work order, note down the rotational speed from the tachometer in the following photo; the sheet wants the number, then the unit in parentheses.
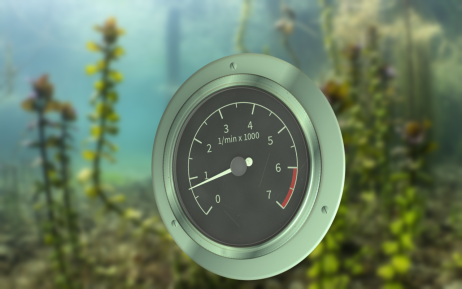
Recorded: 750 (rpm)
